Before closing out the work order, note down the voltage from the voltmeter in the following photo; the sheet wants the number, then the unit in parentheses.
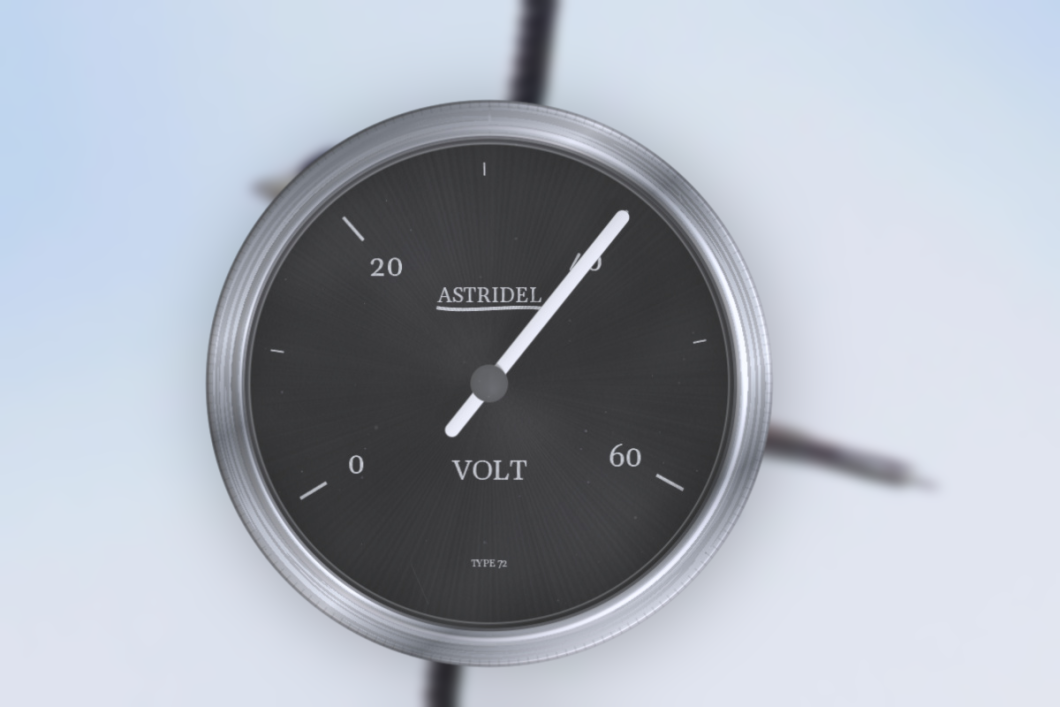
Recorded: 40 (V)
